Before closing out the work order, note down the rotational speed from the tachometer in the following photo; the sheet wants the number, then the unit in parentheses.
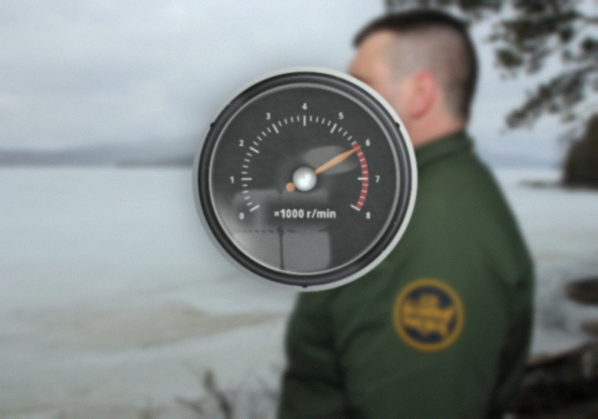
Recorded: 6000 (rpm)
